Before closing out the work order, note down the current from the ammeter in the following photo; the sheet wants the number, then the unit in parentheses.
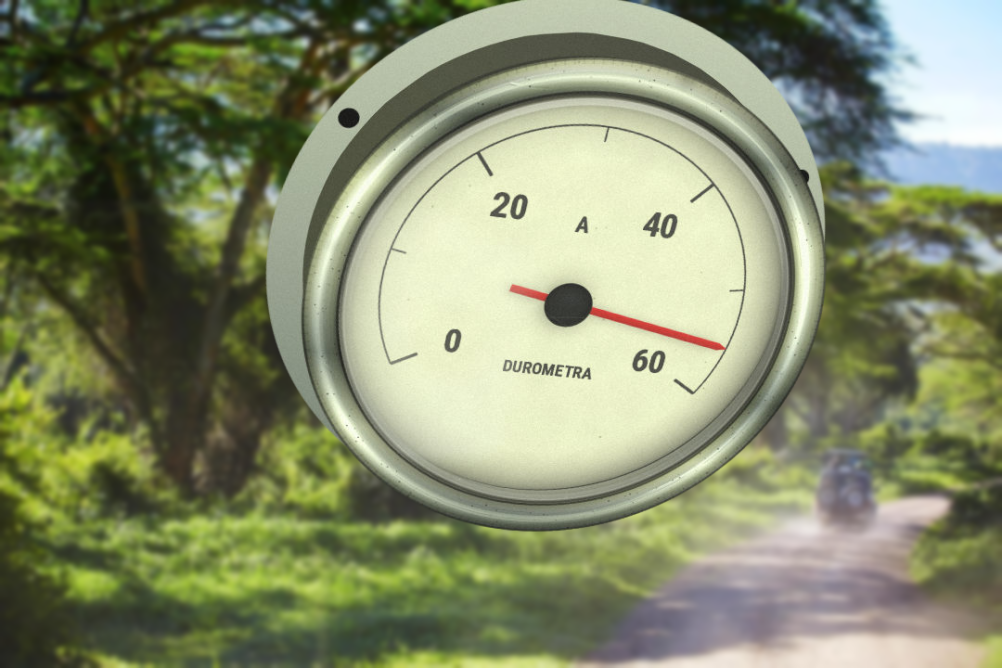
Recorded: 55 (A)
